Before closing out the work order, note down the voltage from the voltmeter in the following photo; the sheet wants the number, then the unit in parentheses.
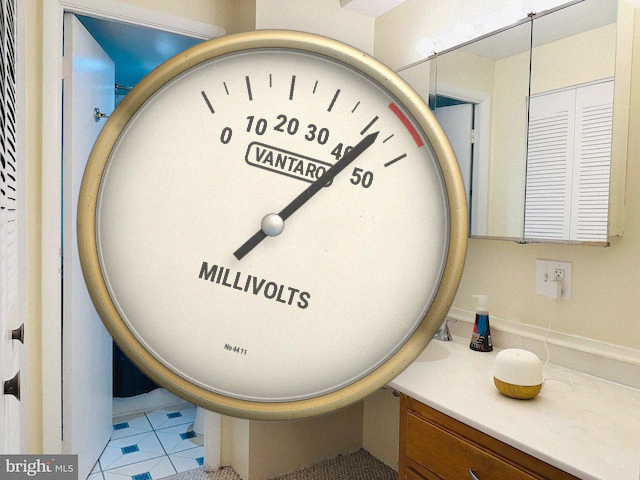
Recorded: 42.5 (mV)
